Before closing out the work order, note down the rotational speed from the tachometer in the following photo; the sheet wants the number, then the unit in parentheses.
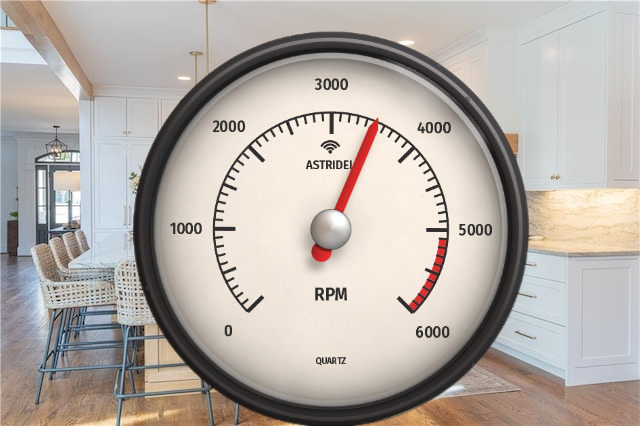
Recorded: 3500 (rpm)
